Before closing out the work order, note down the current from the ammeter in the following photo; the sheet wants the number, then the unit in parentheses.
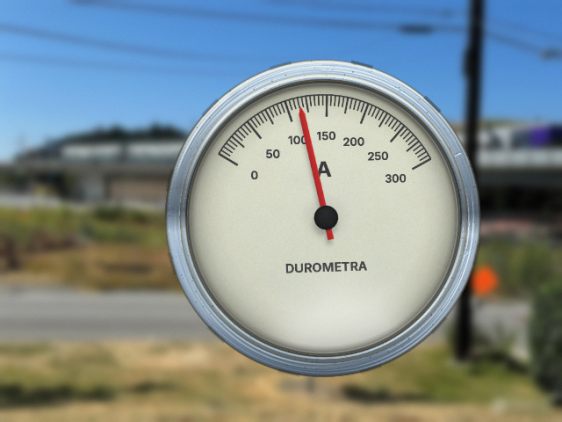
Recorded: 115 (A)
